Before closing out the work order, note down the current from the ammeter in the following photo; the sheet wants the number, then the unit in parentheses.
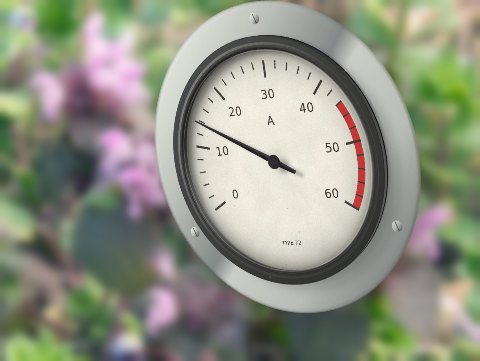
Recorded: 14 (A)
